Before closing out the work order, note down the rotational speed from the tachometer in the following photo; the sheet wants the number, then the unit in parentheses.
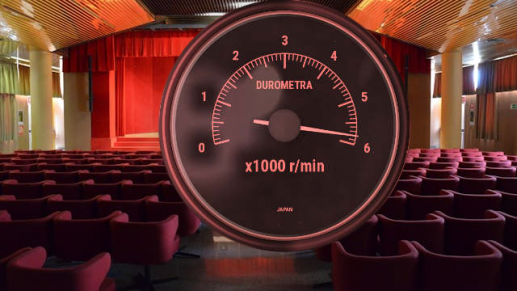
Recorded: 5800 (rpm)
